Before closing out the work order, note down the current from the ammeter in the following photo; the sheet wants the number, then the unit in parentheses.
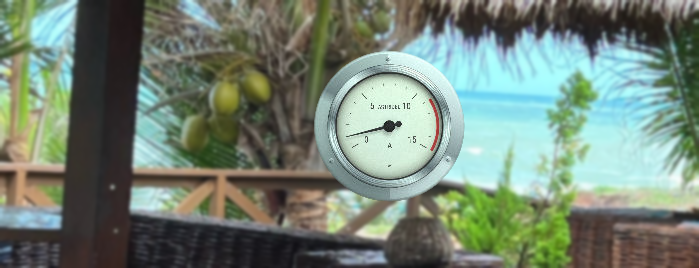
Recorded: 1 (A)
